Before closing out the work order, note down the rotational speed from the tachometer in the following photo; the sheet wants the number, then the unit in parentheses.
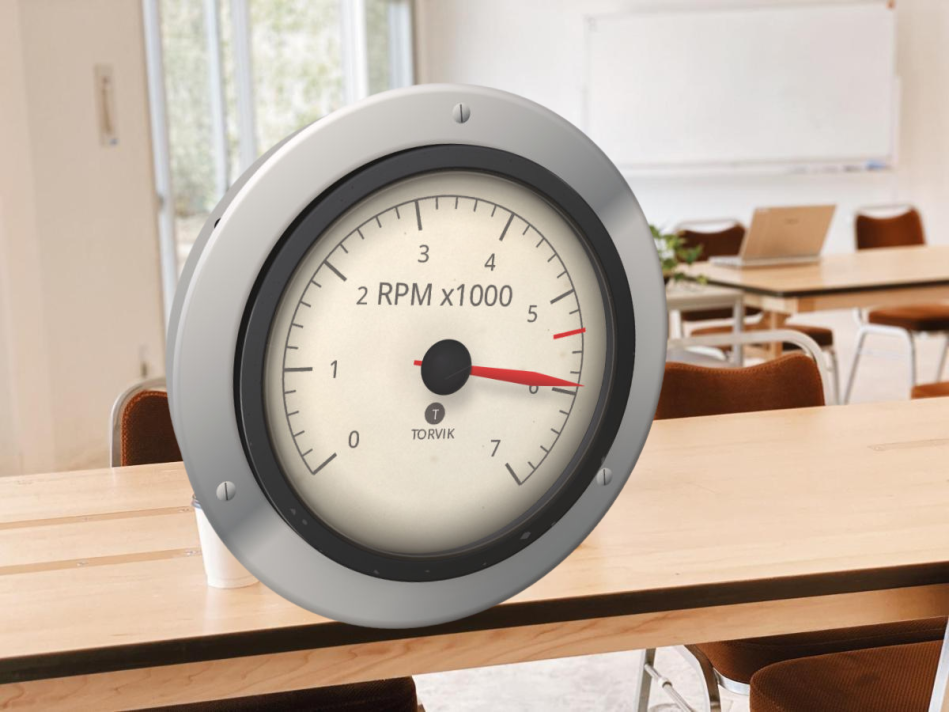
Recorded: 5900 (rpm)
